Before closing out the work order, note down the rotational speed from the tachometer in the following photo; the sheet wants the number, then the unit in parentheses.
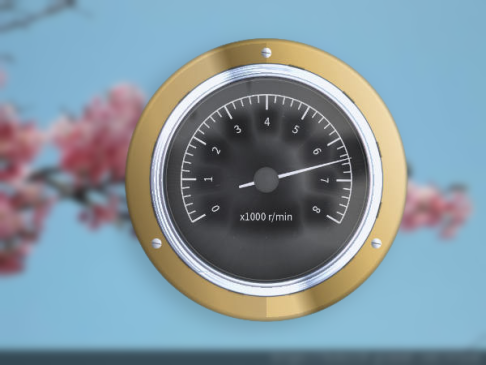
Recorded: 6500 (rpm)
